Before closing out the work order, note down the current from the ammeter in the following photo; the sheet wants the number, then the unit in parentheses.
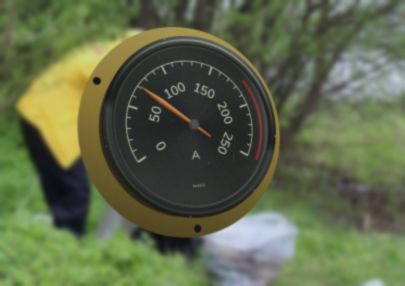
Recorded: 70 (A)
